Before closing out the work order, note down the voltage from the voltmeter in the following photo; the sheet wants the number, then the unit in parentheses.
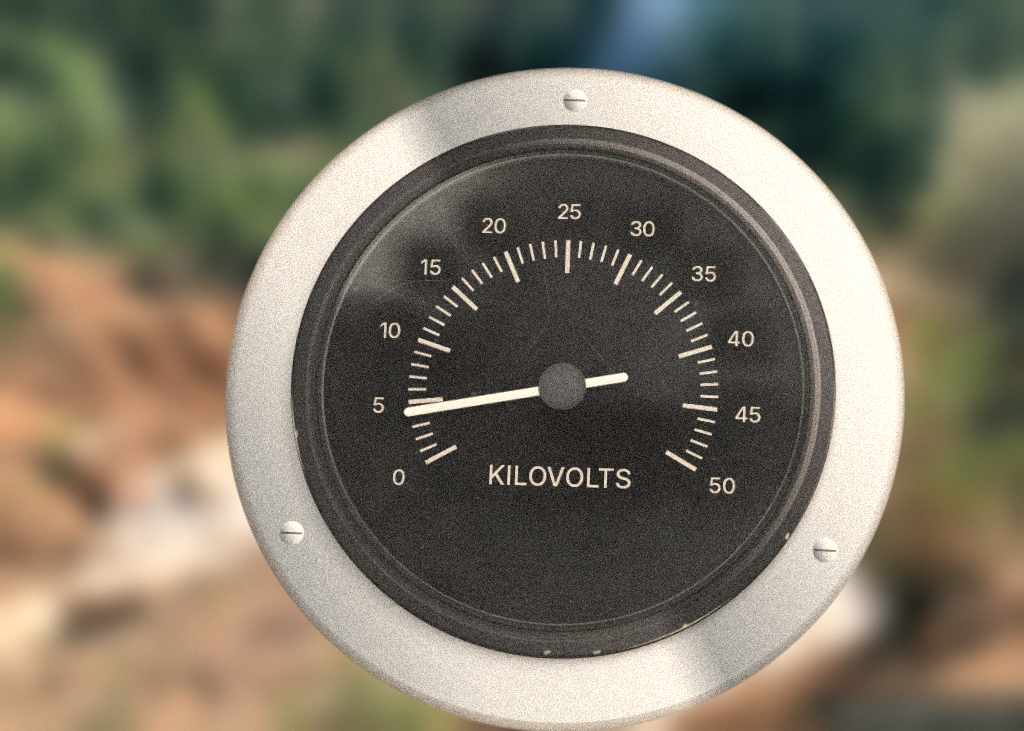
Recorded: 4 (kV)
